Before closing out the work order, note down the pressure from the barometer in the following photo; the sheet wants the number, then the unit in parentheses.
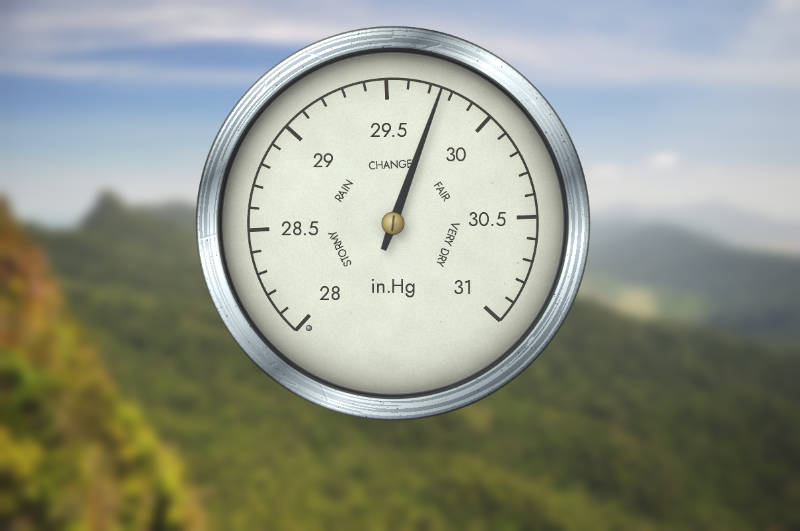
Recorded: 29.75 (inHg)
